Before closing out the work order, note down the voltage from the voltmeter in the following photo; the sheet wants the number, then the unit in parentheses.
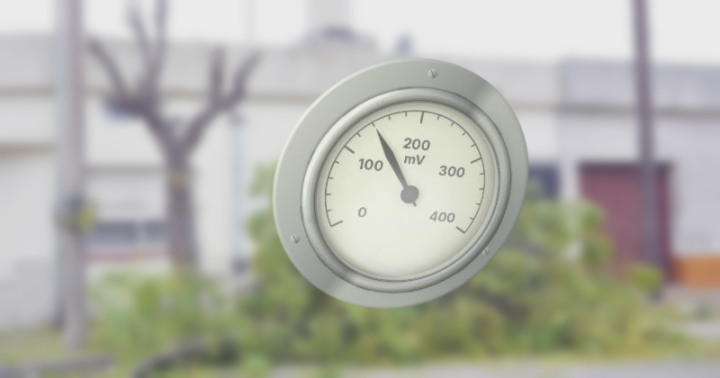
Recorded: 140 (mV)
